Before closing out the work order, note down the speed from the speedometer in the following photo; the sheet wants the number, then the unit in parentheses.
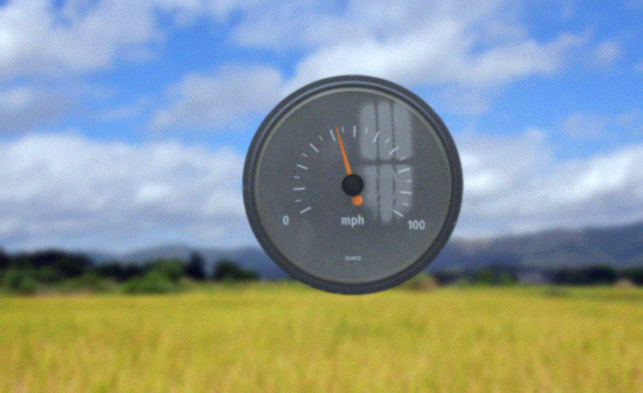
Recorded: 42.5 (mph)
